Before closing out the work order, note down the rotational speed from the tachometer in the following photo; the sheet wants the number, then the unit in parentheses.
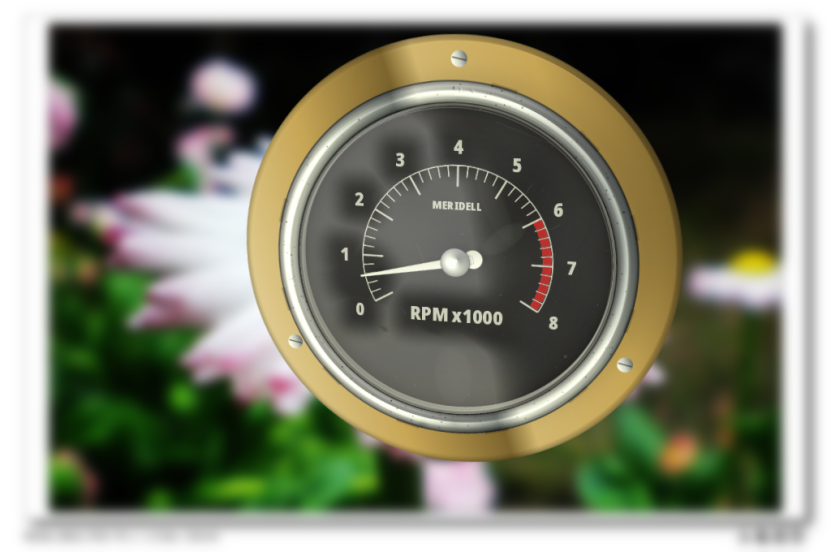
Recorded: 600 (rpm)
